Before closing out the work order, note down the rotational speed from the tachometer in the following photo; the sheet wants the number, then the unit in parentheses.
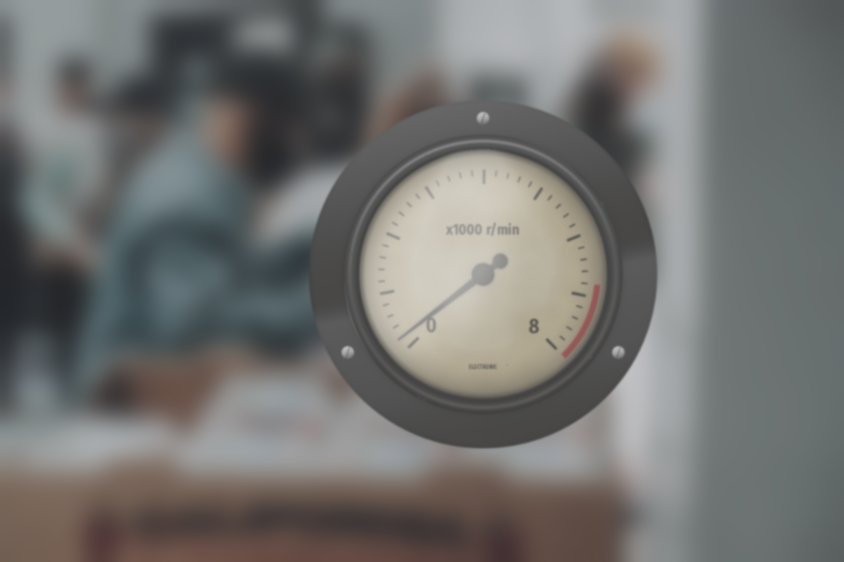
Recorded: 200 (rpm)
